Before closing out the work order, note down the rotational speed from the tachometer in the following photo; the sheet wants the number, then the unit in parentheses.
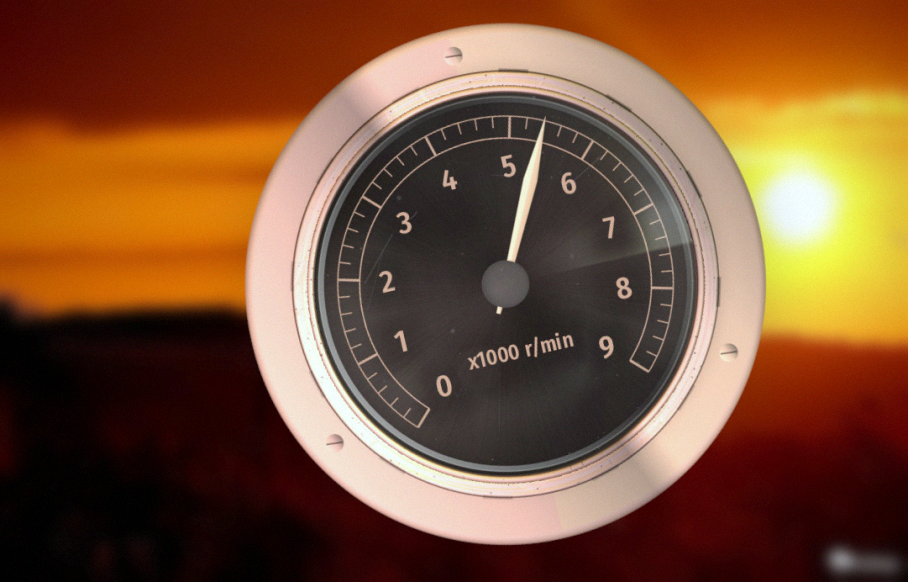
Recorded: 5400 (rpm)
